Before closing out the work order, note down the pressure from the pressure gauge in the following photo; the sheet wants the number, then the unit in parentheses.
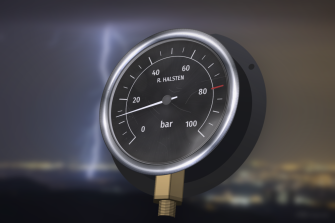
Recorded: 12.5 (bar)
